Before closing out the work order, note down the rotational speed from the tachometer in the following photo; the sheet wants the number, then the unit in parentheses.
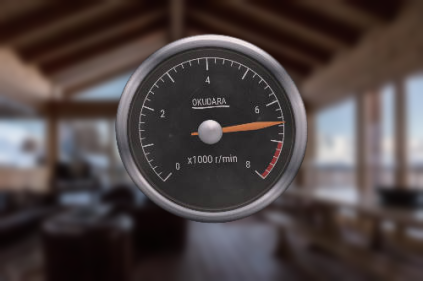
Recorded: 6500 (rpm)
